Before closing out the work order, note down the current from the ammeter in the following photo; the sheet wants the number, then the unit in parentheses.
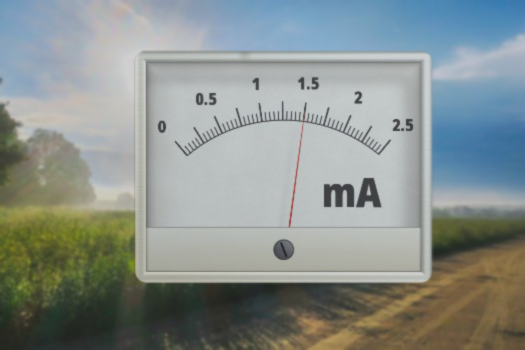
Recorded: 1.5 (mA)
